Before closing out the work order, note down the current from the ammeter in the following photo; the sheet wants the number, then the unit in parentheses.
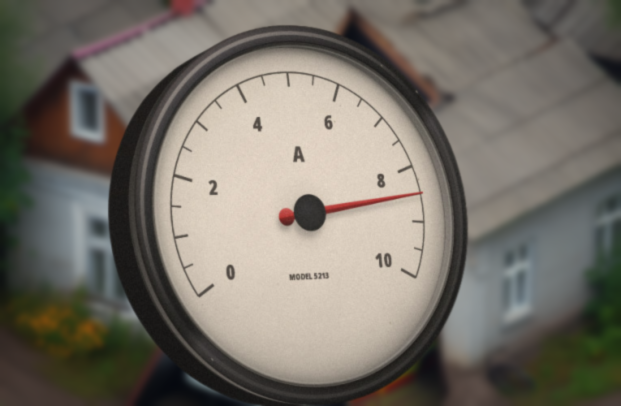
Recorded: 8.5 (A)
